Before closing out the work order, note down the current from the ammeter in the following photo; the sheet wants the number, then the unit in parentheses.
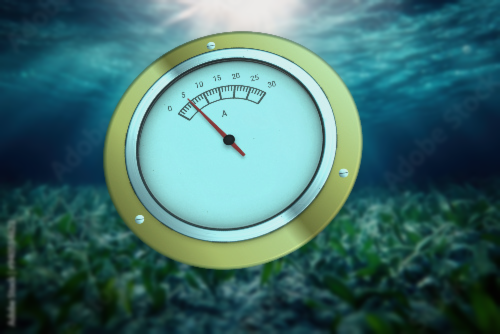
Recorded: 5 (A)
